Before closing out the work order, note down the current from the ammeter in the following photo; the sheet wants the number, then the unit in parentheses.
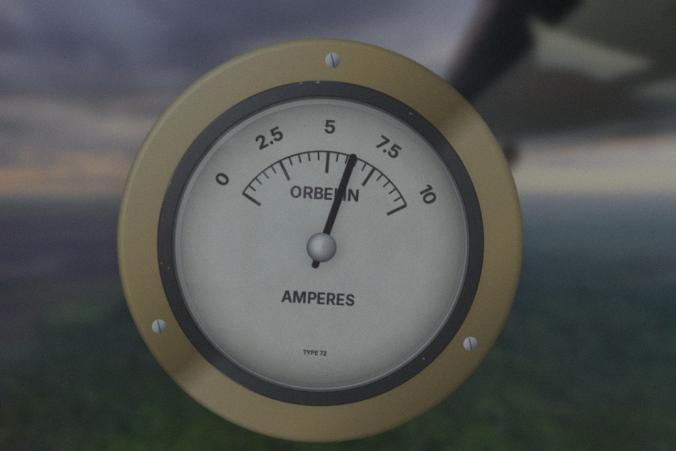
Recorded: 6.25 (A)
